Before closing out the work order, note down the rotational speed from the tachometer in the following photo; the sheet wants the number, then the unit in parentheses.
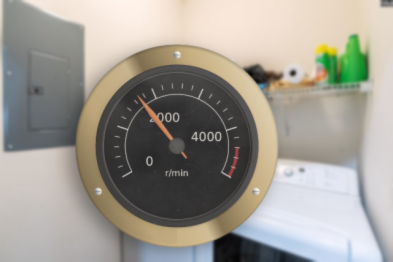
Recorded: 1700 (rpm)
